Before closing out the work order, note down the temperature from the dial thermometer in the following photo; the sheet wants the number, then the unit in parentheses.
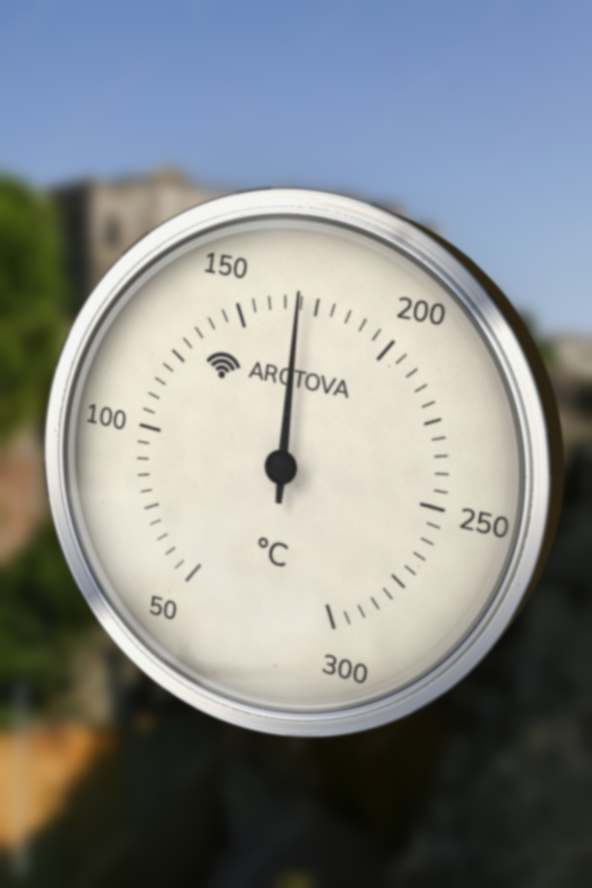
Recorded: 170 (°C)
